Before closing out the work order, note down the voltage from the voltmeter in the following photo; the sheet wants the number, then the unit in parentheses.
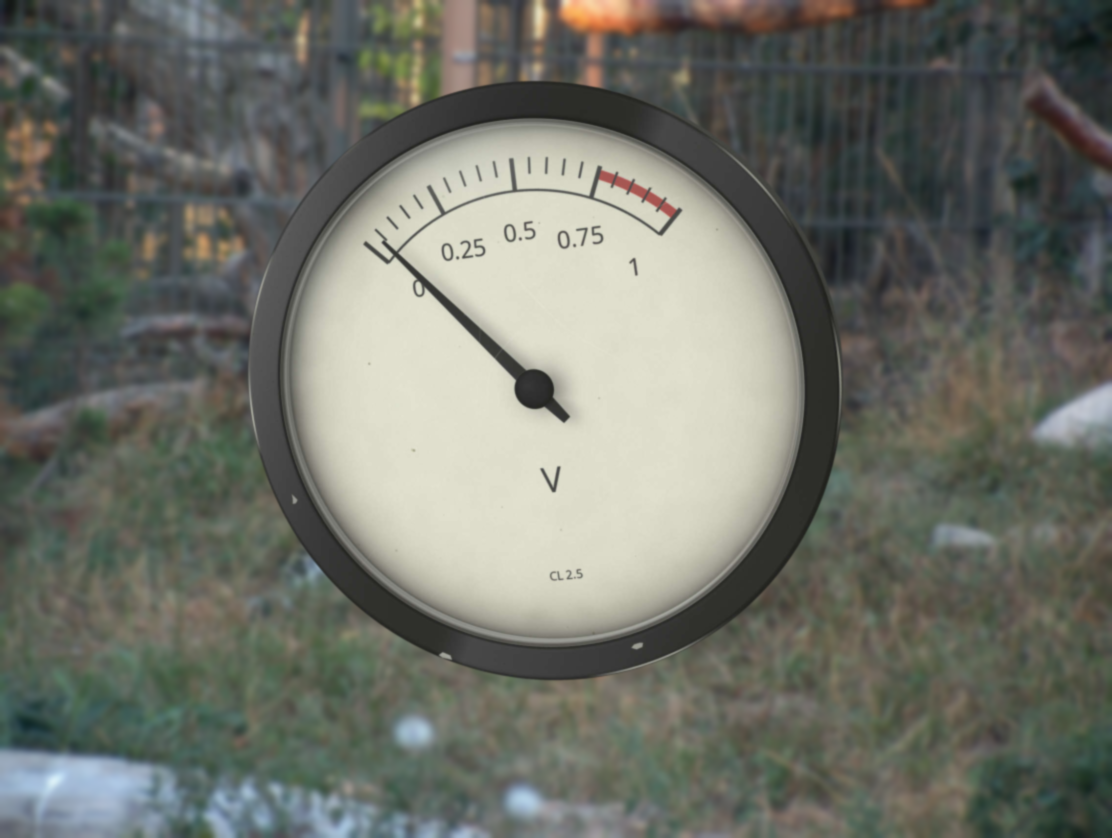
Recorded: 0.05 (V)
